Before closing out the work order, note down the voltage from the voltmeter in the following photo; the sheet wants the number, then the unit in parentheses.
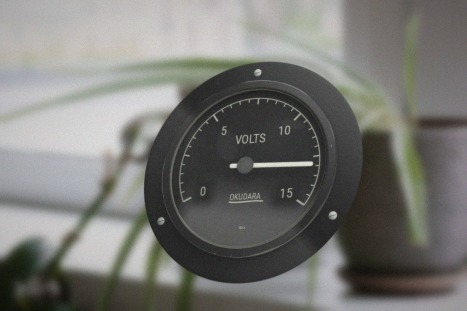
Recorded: 13 (V)
